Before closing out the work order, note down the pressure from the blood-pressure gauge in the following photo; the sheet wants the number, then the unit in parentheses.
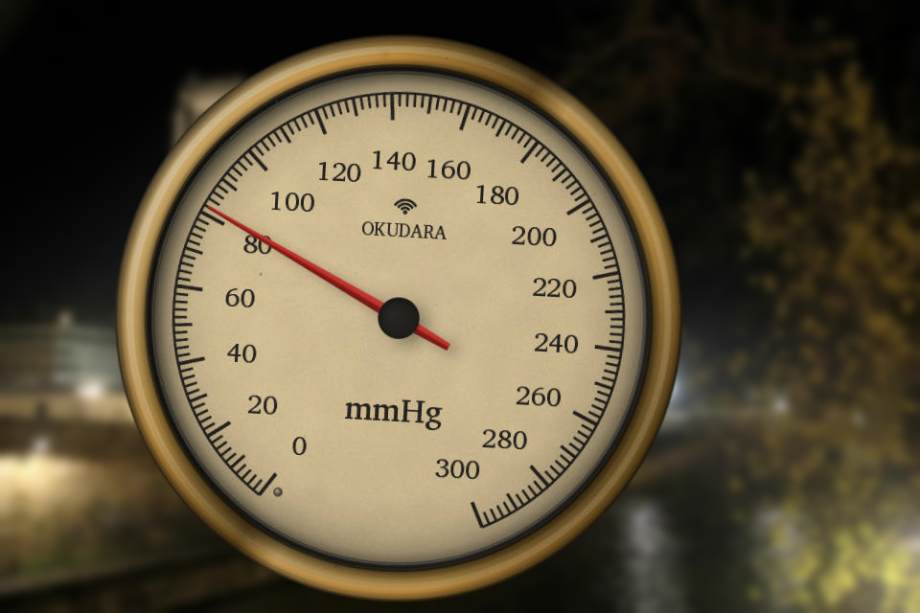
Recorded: 82 (mmHg)
